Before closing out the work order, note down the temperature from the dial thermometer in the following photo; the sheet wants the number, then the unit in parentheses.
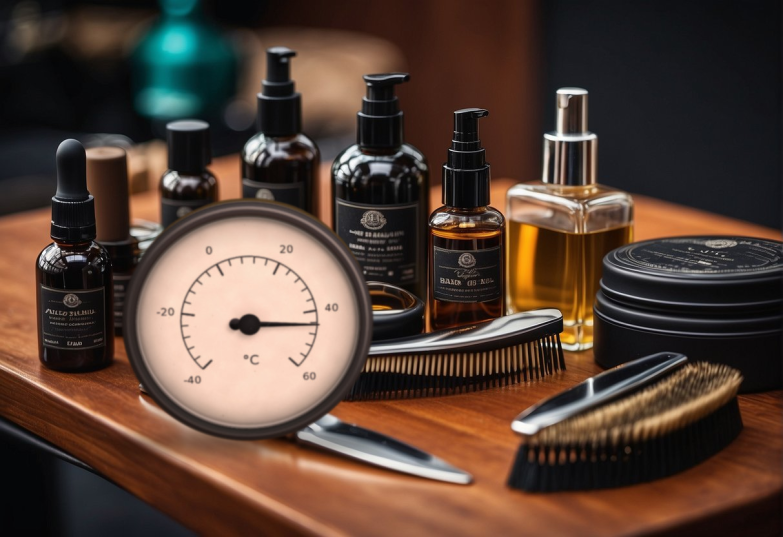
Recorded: 44 (°C)
